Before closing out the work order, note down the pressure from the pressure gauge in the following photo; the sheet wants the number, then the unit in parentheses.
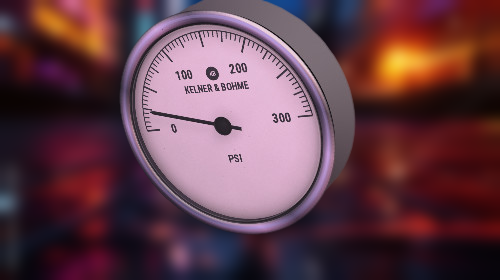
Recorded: 25 (psi)
